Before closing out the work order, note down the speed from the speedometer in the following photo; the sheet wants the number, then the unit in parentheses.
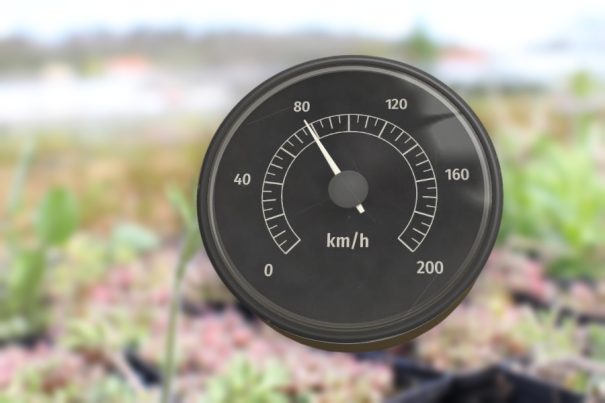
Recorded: 77.5 (km/h)
